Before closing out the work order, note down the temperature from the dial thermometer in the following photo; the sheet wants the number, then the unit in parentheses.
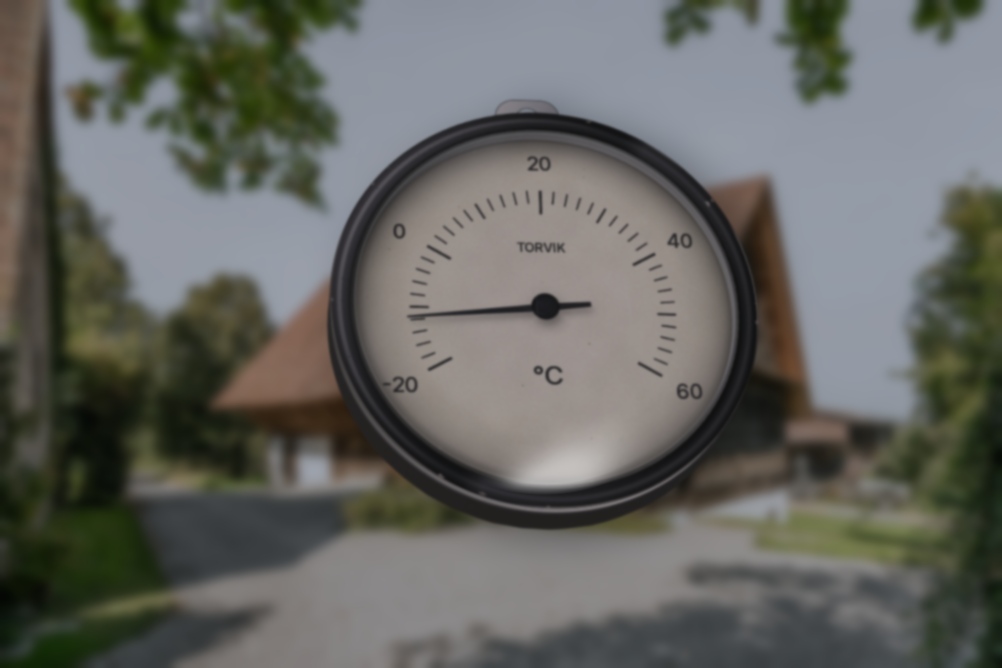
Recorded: -12 (°C)
